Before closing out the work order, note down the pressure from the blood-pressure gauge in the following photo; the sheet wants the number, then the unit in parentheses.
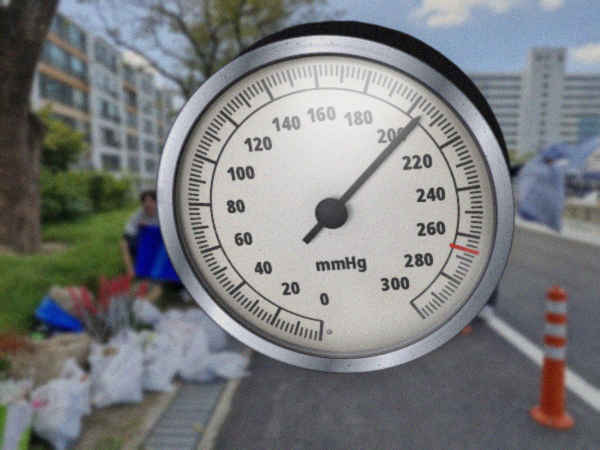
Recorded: 204 (mmHg)
